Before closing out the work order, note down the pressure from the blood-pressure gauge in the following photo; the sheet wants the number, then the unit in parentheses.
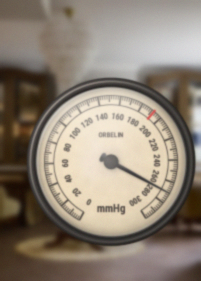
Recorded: 270 (mmHg)
